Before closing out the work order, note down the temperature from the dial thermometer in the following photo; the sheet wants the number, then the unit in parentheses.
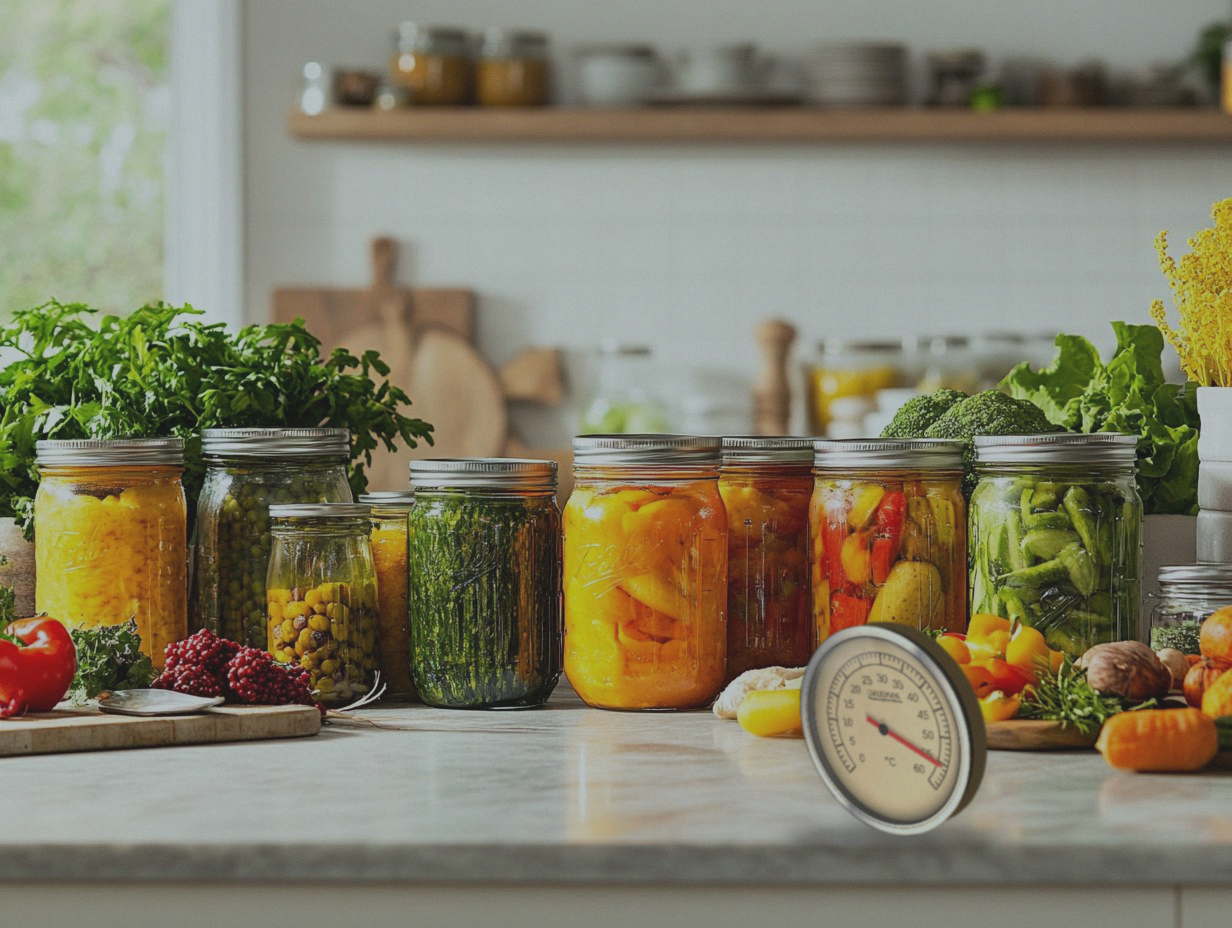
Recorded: 55 (°C)
